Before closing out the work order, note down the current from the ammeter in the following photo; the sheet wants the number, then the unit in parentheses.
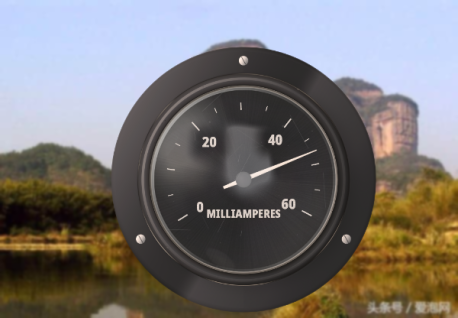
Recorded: 47.5 (mA)
